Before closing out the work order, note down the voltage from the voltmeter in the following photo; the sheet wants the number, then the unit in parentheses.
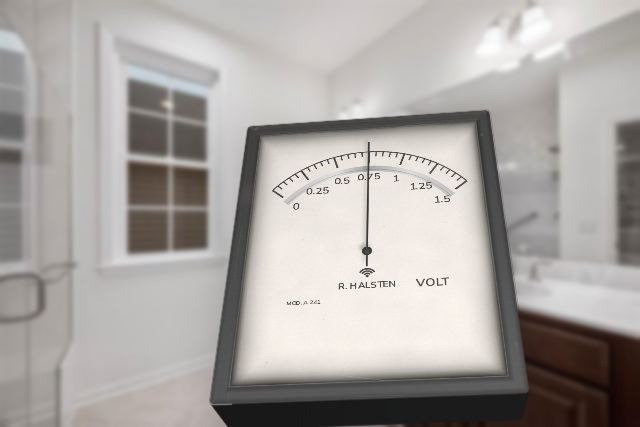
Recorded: 0.75 (V)
